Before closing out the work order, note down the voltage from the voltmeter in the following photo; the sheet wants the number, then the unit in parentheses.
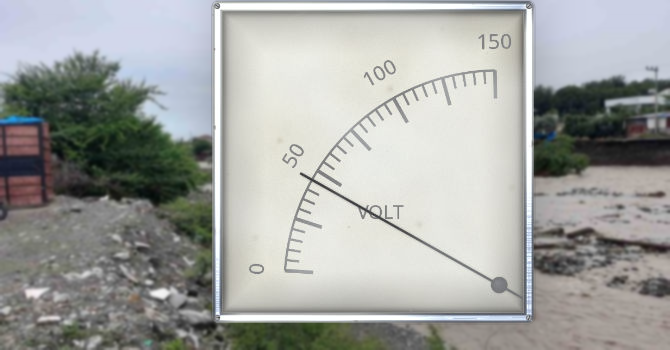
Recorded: 45 (V)
